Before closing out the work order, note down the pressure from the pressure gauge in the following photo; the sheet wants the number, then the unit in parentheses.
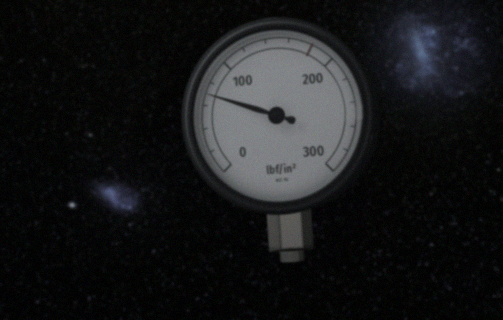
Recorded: 70 (psi)
